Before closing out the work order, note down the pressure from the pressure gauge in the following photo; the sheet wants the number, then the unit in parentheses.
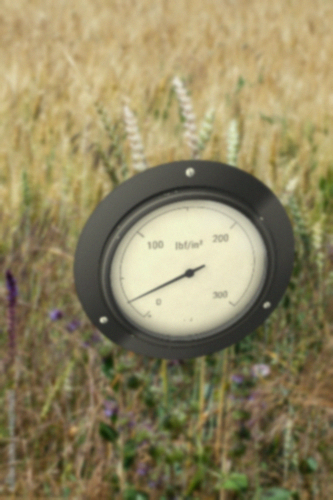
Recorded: 25 (psi)
